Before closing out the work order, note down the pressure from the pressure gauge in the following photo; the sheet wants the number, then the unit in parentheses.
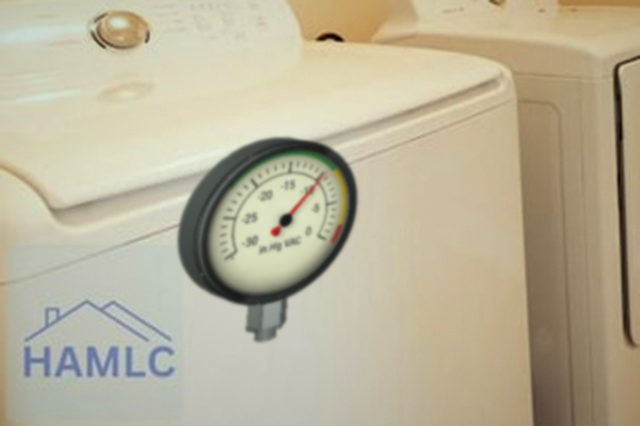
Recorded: -10 (inHg)
